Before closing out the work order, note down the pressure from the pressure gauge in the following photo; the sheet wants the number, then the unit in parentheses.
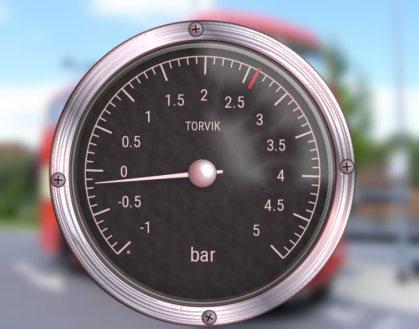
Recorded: -0.15 (bar)
